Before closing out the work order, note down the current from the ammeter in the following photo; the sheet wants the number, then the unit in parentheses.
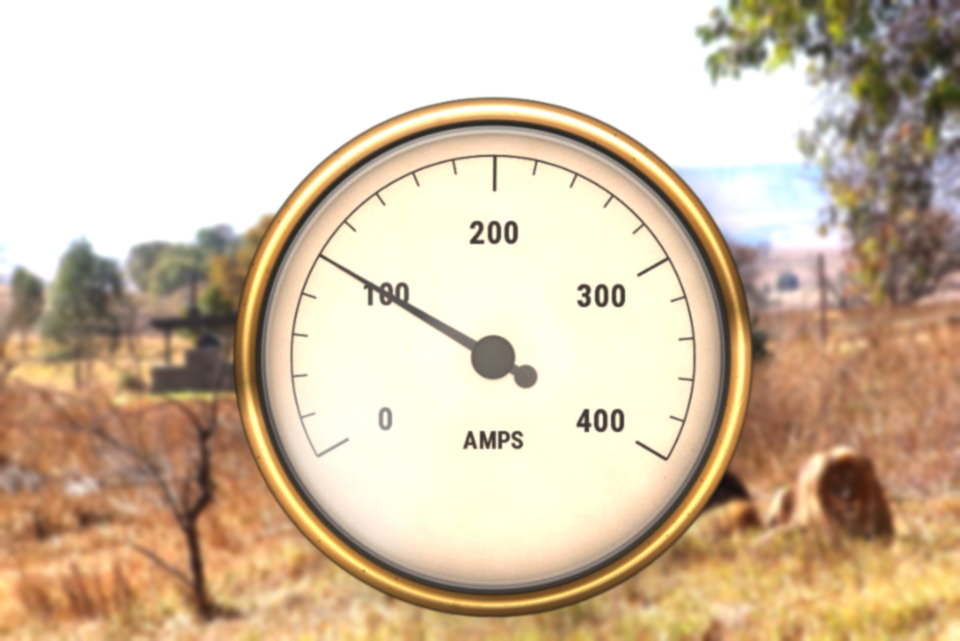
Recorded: 100 (A)
